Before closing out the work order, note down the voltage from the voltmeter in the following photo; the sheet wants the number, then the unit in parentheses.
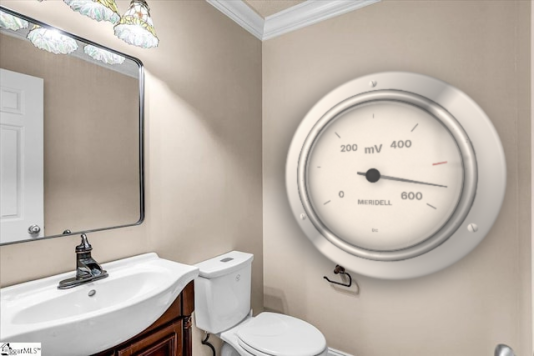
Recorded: 550 (mV)
